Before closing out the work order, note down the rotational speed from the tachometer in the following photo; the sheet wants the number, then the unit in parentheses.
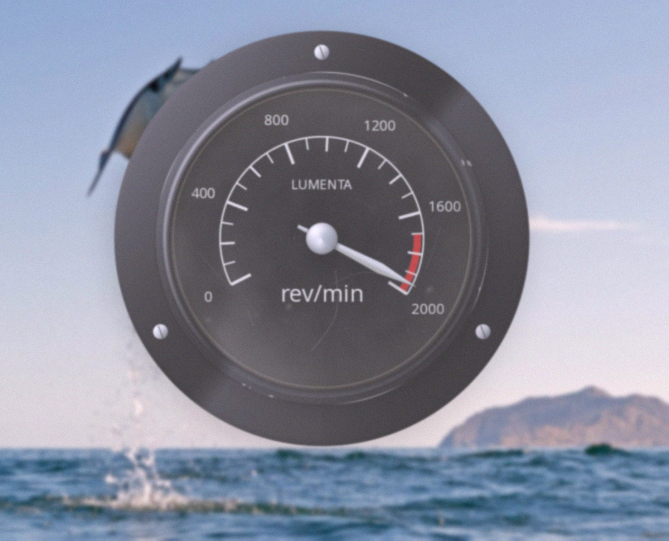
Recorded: 1950 (rpm)
